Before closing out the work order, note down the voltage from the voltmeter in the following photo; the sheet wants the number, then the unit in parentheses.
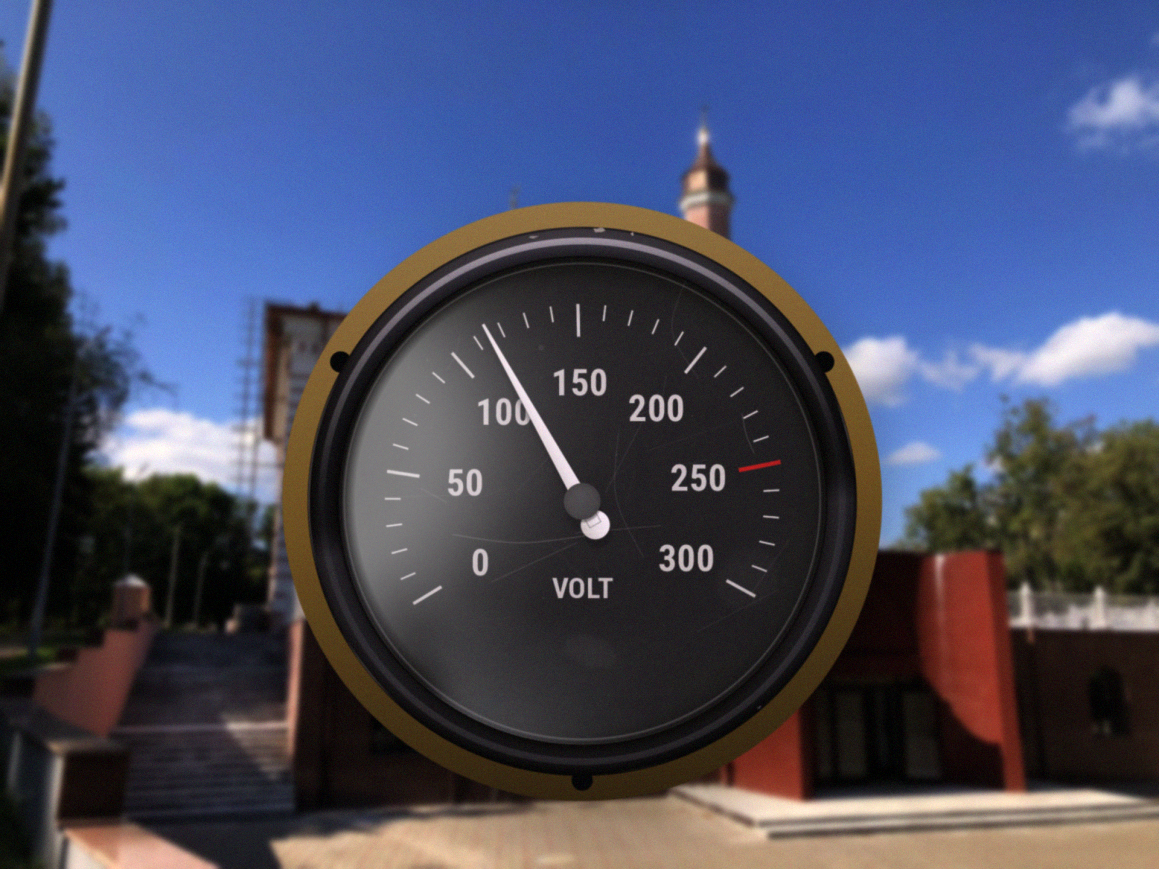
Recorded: 115 (V)
